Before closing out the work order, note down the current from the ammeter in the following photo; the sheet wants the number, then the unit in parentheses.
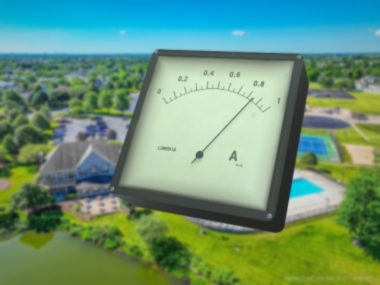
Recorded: 0.85 (A)
